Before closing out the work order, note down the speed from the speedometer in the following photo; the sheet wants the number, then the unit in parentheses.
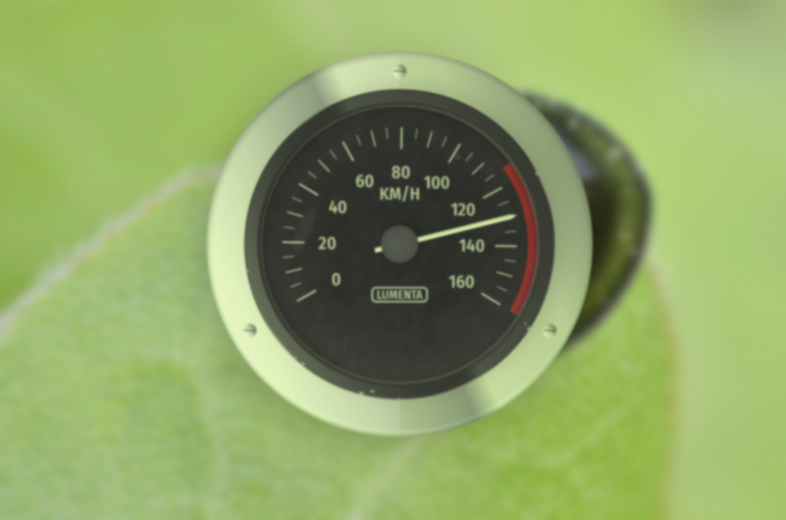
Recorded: 130 (km/h)
